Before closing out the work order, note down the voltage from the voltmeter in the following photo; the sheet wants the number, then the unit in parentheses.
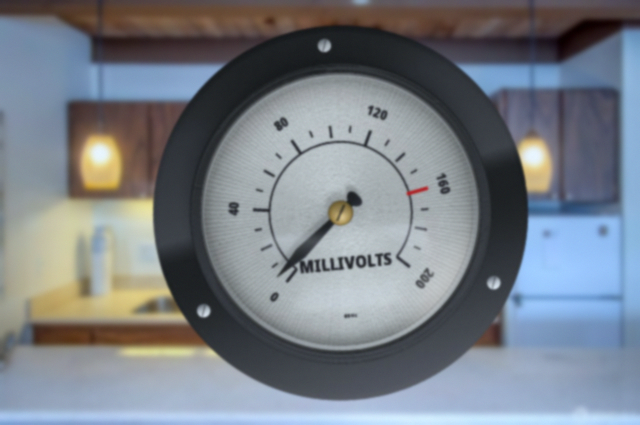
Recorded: 5 (mV)
